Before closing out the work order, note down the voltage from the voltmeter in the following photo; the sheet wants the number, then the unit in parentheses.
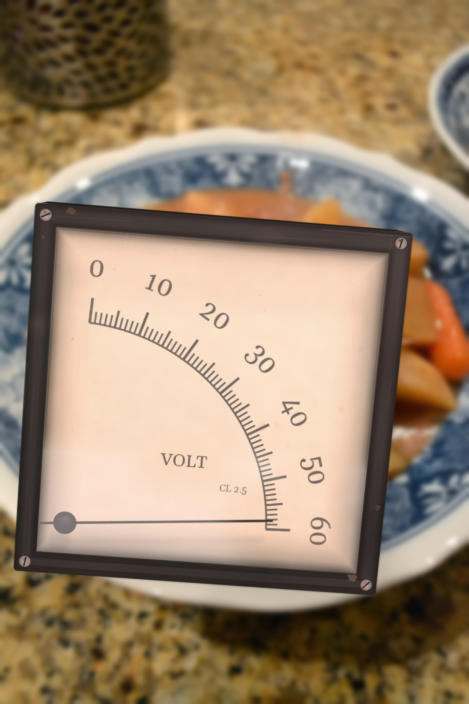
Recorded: 58 (V)
